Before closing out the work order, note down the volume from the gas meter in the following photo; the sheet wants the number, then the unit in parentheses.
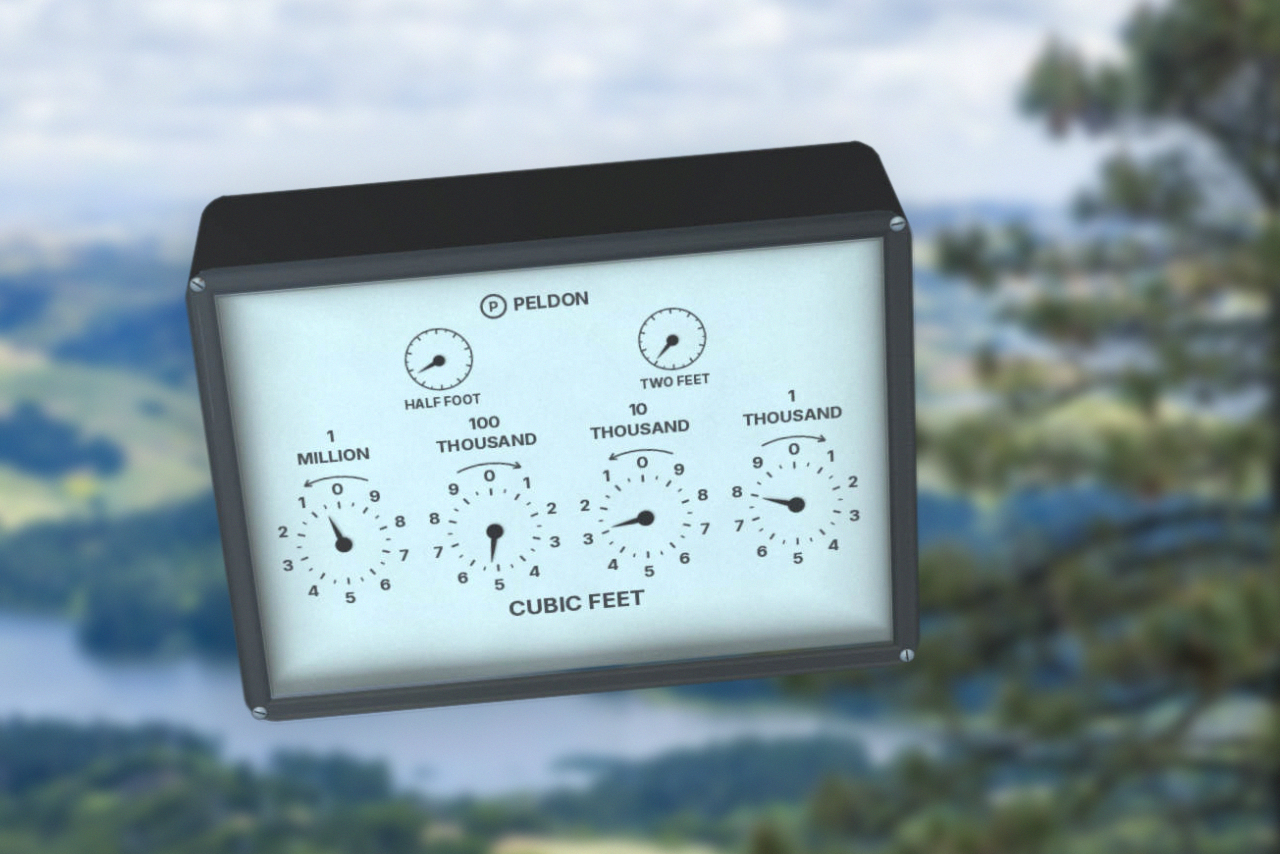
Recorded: 52800 (ft³)
